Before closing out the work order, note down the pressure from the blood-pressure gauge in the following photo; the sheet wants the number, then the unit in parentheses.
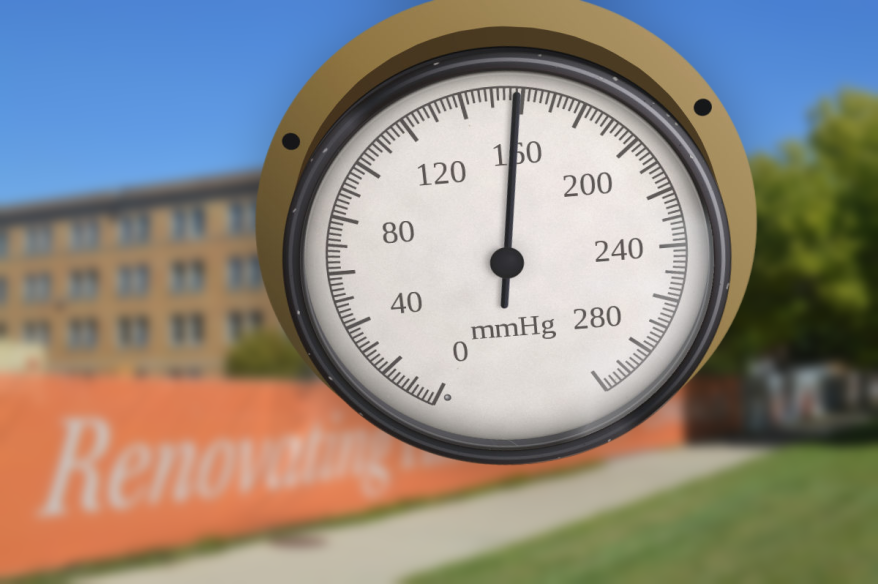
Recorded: 158 (mmHg)
